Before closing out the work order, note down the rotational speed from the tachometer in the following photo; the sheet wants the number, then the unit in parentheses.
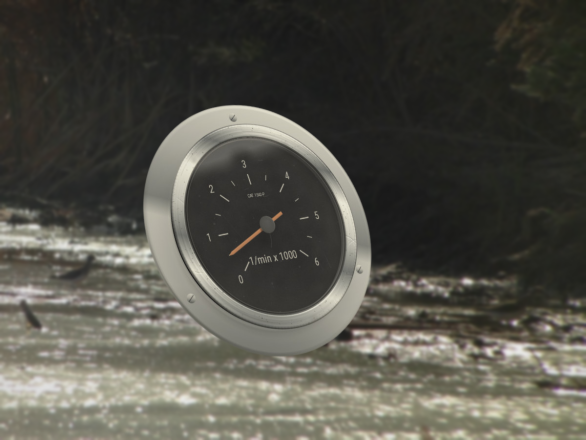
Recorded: 500 (rpm)
